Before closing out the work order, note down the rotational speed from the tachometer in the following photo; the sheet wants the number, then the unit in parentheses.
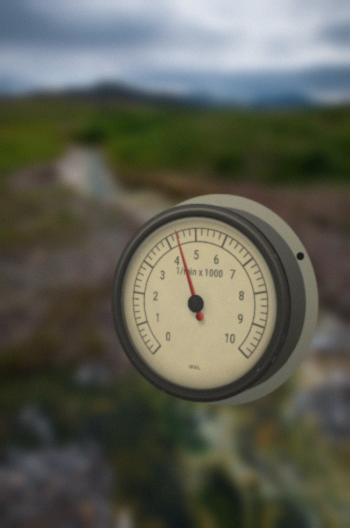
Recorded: 4400 (rpm)
